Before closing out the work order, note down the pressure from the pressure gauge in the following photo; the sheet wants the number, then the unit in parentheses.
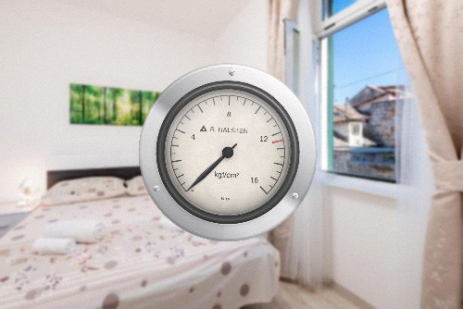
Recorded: 0 (kg/cm²)
